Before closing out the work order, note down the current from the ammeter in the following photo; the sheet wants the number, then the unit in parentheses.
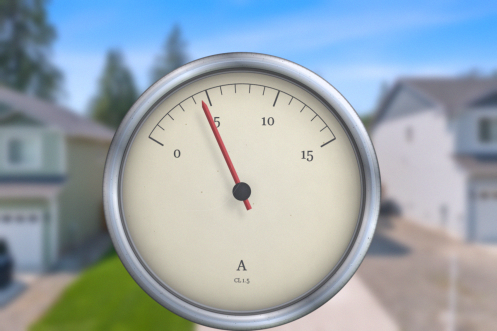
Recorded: 4.5 (A)
